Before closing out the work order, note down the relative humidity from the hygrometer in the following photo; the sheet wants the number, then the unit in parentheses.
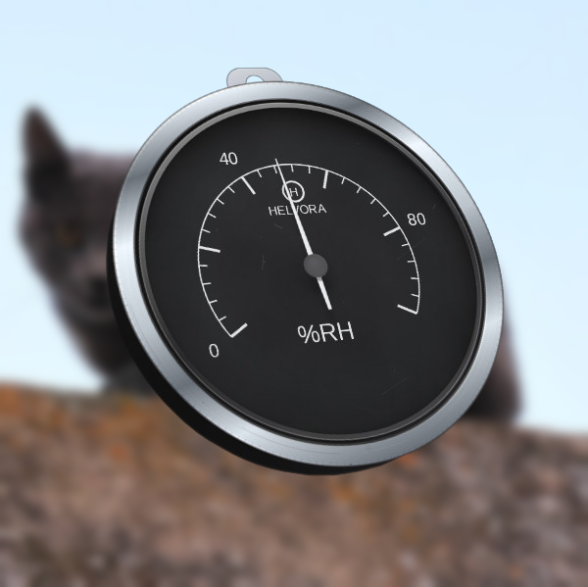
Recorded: 48 (%)
